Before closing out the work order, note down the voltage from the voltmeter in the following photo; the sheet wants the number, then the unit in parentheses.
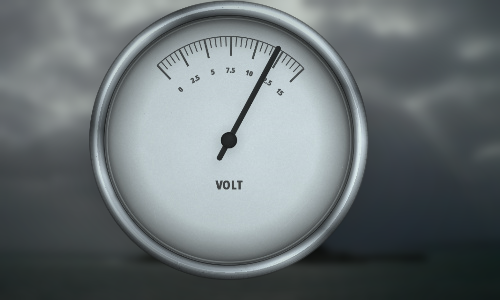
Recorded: 12 (V)
